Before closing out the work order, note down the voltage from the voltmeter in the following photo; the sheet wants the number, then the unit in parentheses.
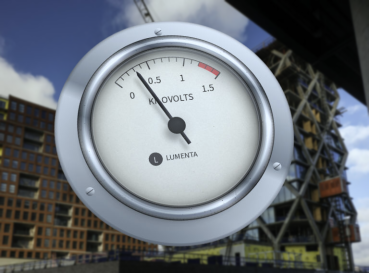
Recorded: 0.3 (kV)
